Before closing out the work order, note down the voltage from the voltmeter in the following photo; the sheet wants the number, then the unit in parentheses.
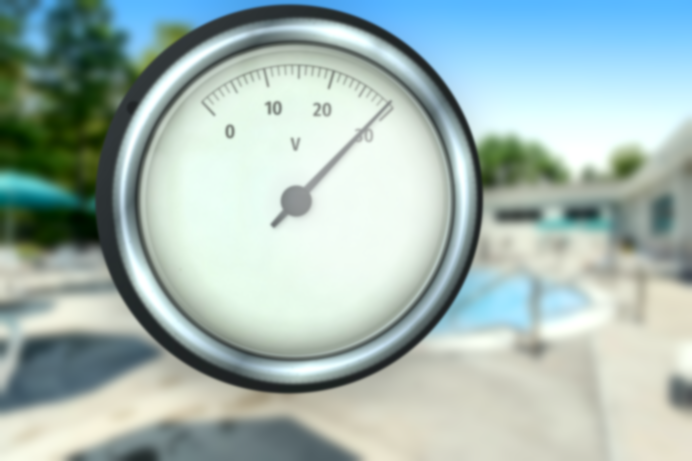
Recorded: 29 (V)
